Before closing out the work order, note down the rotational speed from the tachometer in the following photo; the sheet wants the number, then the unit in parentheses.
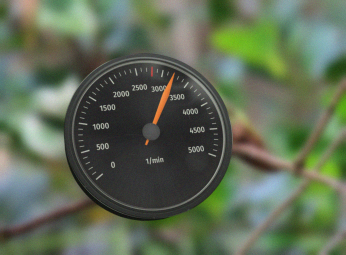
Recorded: 3200 (rpm)
